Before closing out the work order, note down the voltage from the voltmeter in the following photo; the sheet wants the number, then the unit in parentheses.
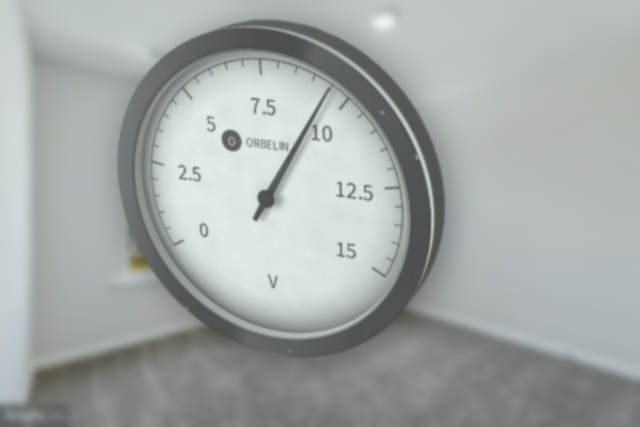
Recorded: 9.5 (V)
